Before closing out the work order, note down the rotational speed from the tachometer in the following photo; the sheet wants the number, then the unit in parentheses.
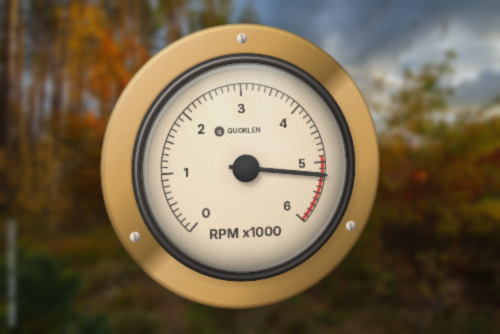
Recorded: 5200 (rpm)
